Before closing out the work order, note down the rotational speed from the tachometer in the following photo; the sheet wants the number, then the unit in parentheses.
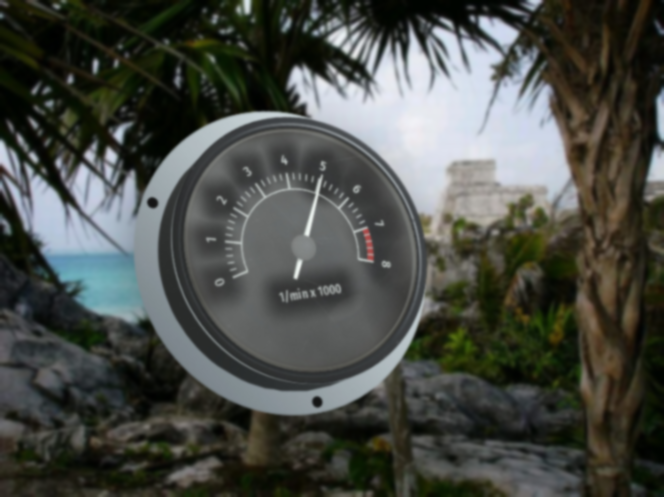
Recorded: 5000 (rpm)
